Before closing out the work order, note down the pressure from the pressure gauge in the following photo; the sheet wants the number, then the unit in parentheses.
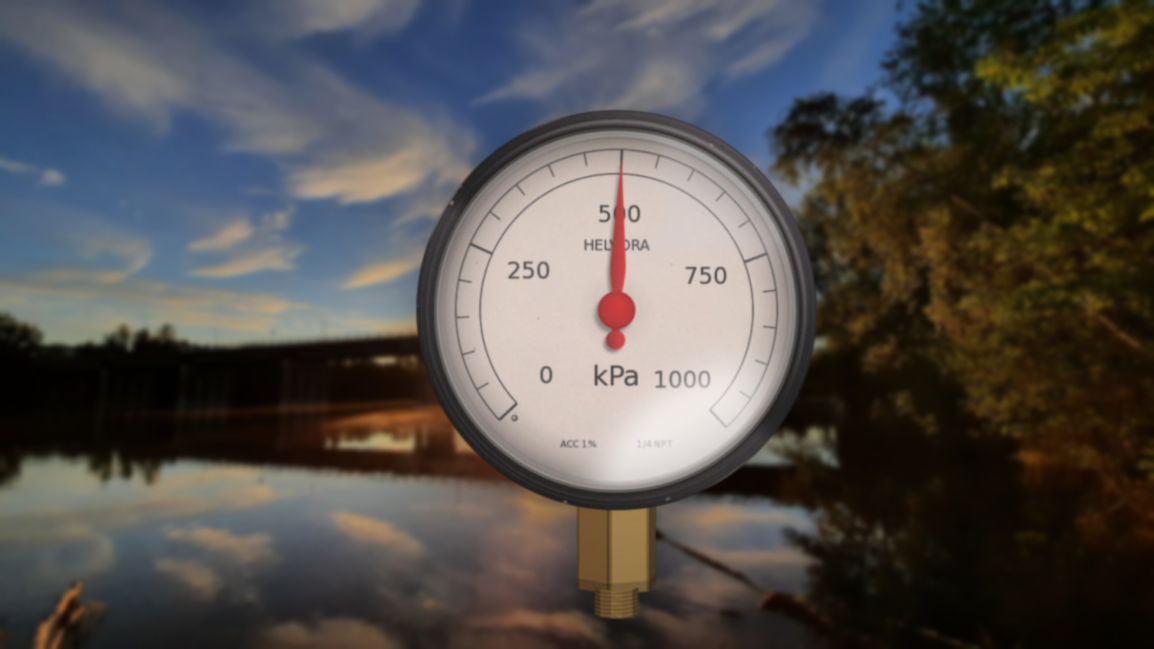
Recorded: 500 (kPa)
